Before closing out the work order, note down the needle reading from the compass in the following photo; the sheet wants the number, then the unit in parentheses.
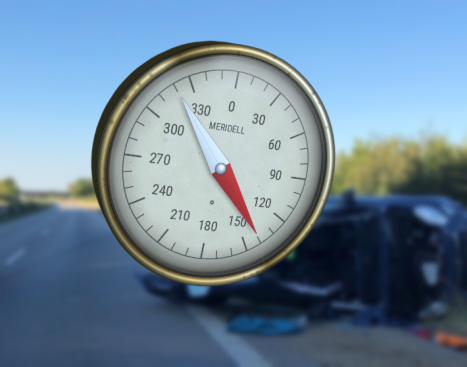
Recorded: 140 (°)
